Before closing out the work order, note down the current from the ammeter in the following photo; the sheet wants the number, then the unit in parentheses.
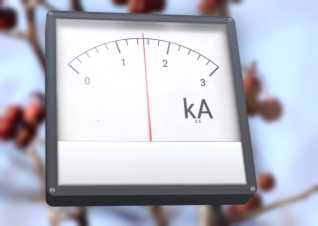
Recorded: 1.5 (kA)
